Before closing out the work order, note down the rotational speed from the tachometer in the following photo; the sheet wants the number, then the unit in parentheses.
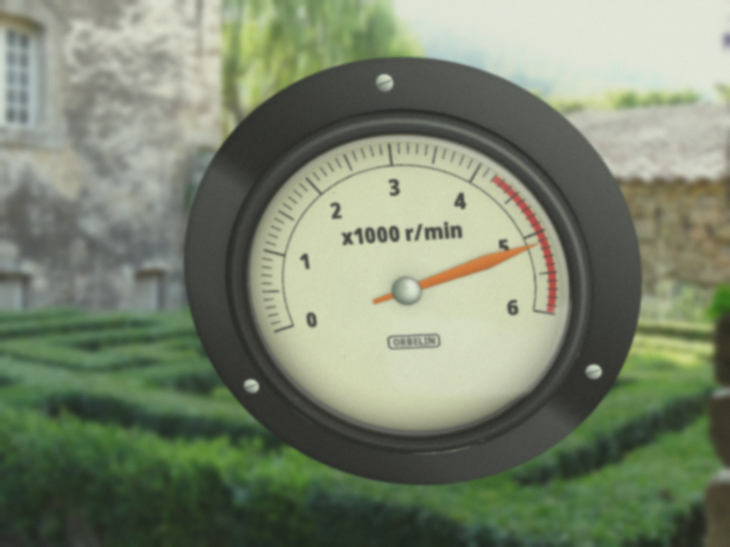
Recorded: 5100 (rpm)
